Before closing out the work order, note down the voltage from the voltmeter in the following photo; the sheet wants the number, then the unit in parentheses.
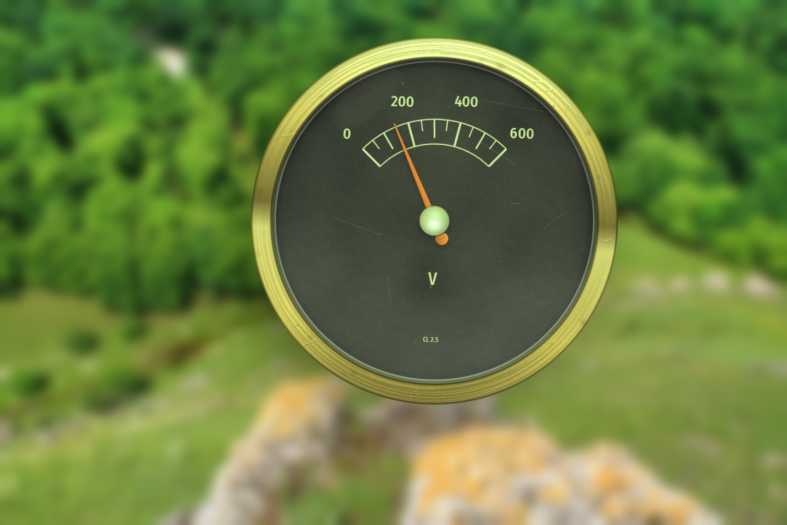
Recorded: 150 (V)
